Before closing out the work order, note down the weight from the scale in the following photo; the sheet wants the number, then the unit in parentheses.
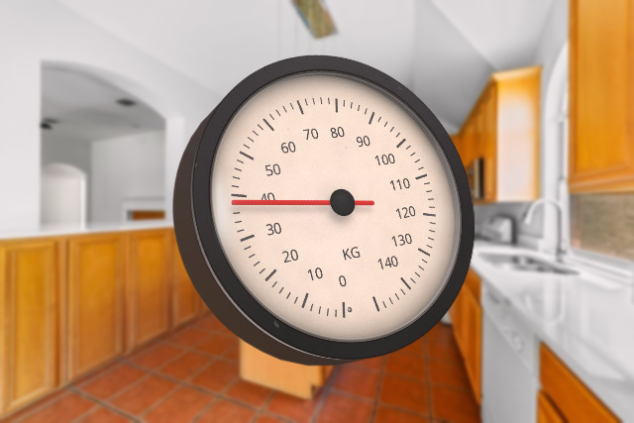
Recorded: 38 (kg)
